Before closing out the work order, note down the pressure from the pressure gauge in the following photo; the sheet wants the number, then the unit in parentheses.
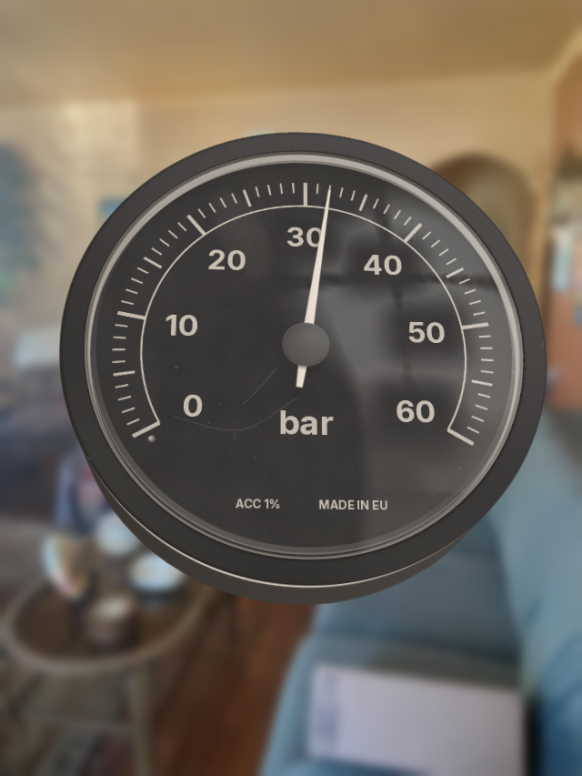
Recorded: 32 (bar)
